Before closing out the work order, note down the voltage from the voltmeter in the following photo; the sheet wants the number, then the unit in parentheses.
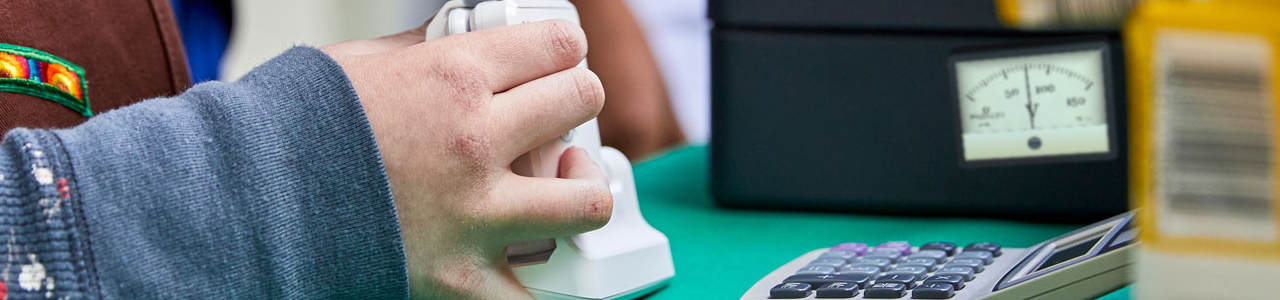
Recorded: 75 (V)
